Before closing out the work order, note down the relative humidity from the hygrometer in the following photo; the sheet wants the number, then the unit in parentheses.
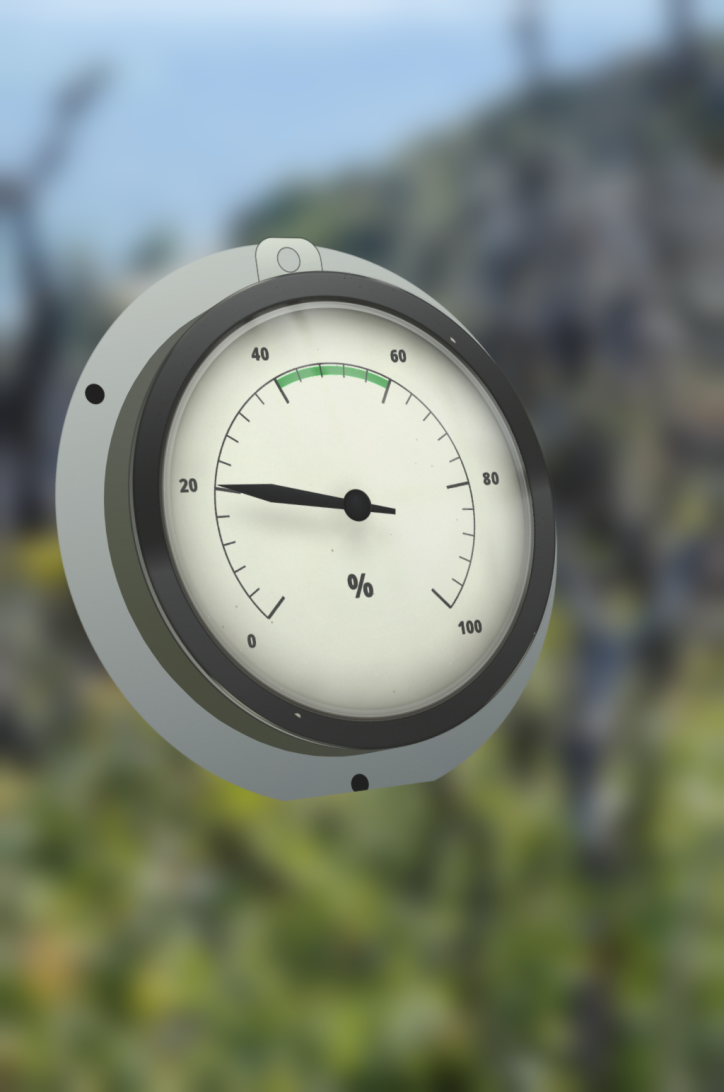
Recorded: 20 (%)
